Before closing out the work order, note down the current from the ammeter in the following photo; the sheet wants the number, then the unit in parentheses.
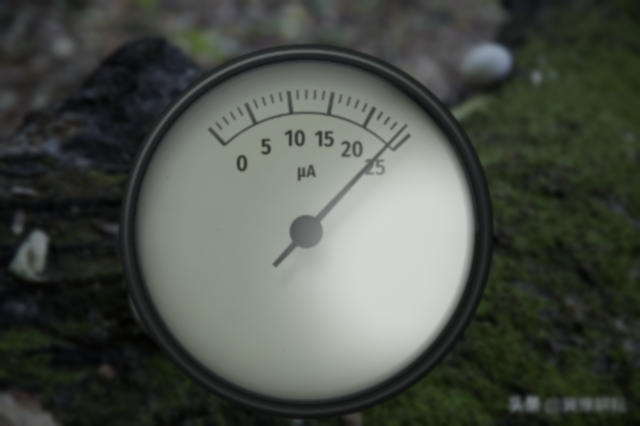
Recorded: 24 (µA)
